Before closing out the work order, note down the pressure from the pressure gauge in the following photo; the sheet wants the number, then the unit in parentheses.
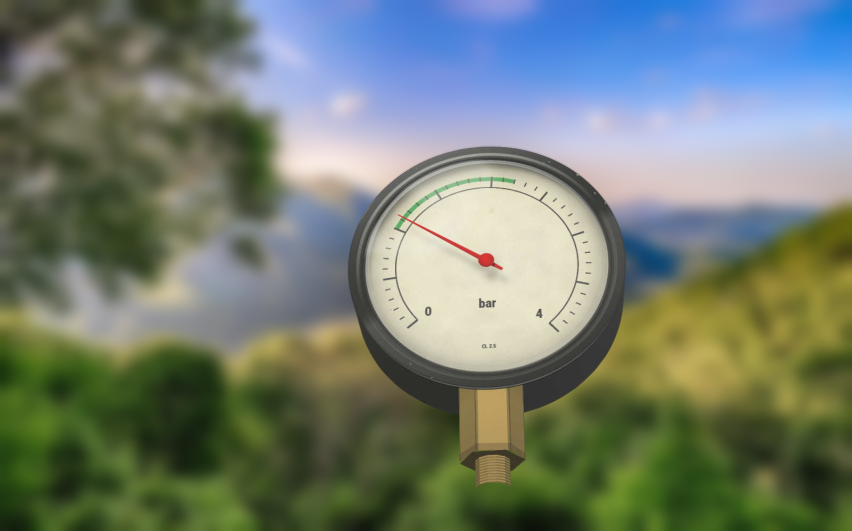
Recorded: 1.1 (bar)
